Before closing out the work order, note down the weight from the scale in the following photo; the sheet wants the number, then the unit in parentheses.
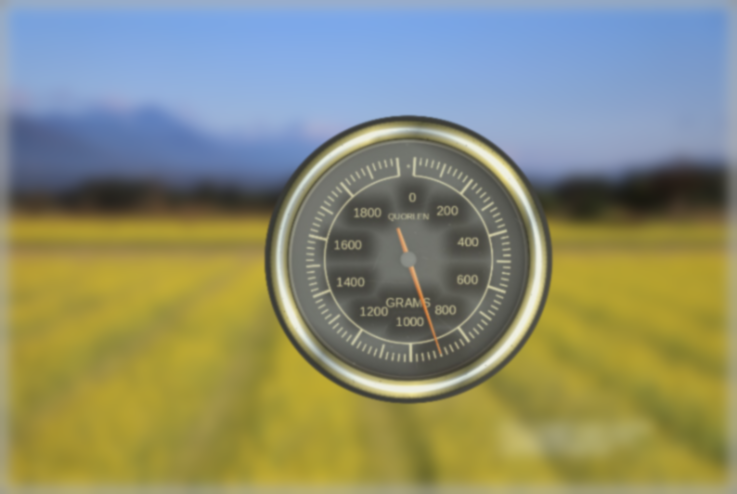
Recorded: 900 (g)
